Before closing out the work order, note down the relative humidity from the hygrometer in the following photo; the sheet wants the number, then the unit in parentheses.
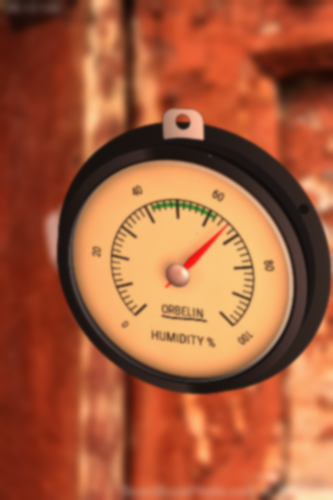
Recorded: 66 (%)
